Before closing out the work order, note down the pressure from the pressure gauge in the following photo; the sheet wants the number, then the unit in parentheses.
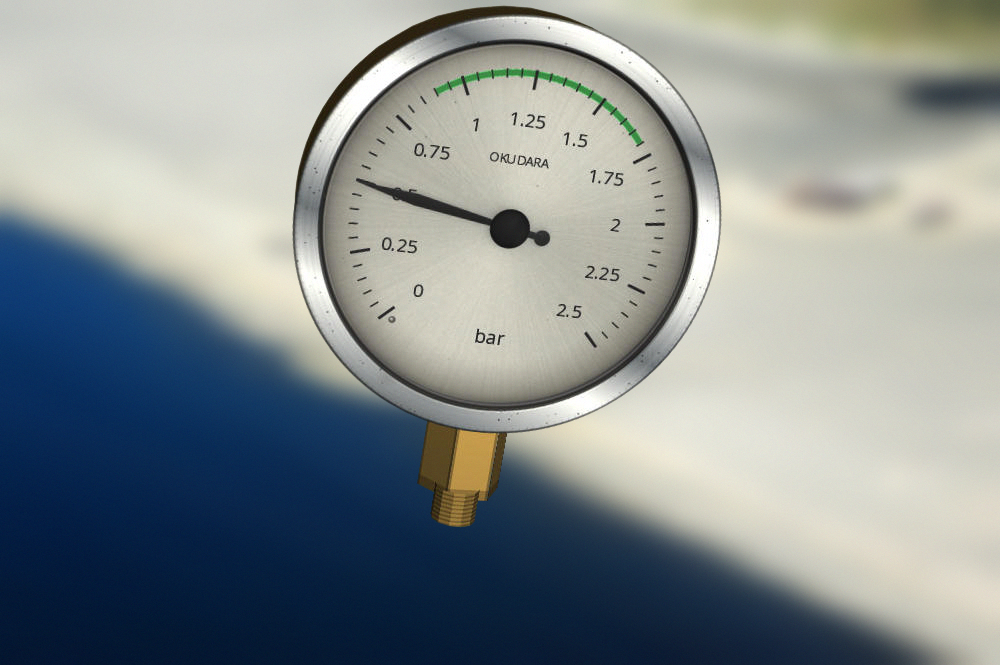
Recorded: 0.5 (bar)
